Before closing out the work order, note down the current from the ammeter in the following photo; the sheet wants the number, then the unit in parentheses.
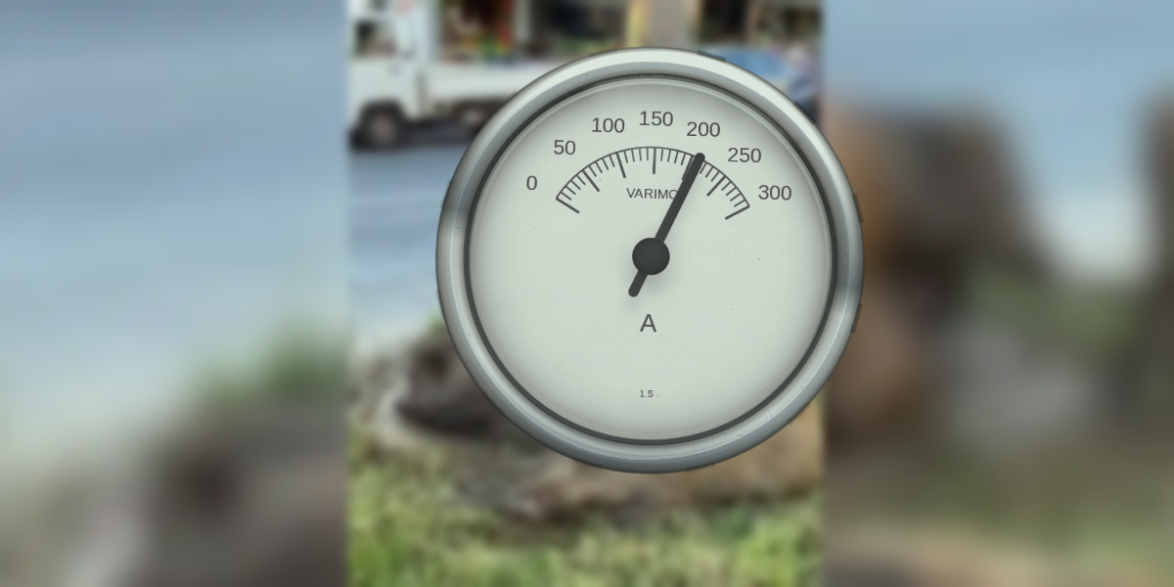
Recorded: 210 (A)
